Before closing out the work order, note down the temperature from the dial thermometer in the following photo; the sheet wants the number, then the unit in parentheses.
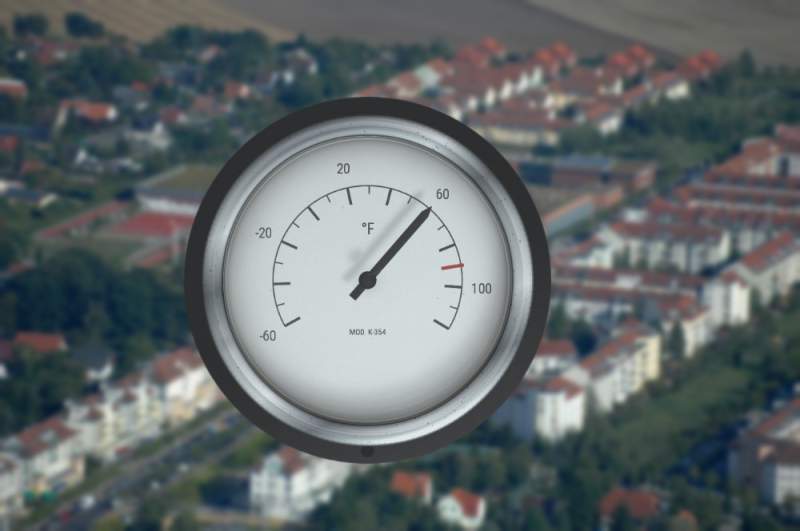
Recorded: 60 (°F)
